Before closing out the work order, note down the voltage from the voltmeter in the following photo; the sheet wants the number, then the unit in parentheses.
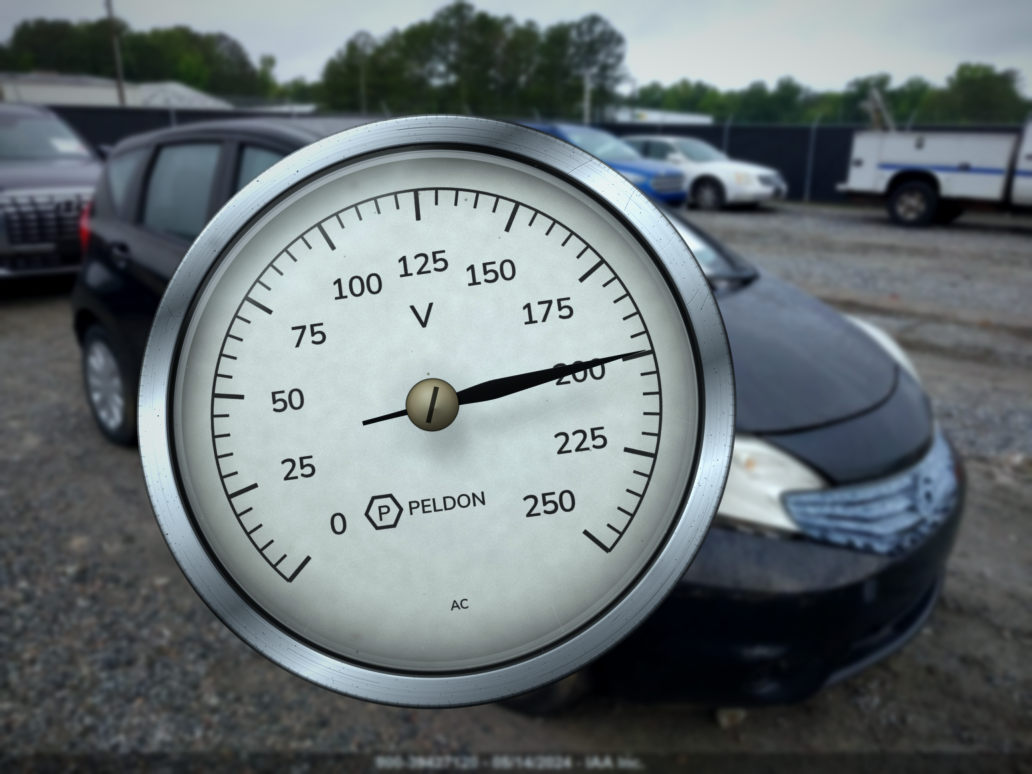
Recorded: 200 (V)
